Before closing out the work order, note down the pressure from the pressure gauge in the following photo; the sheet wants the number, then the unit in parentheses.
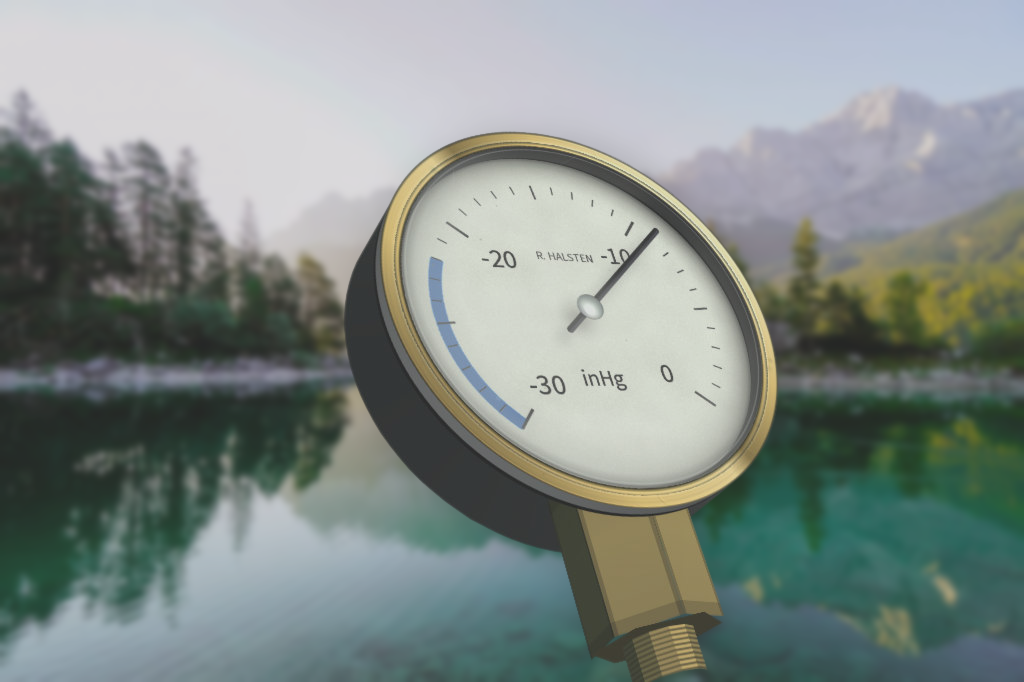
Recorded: -9 (inHg)
